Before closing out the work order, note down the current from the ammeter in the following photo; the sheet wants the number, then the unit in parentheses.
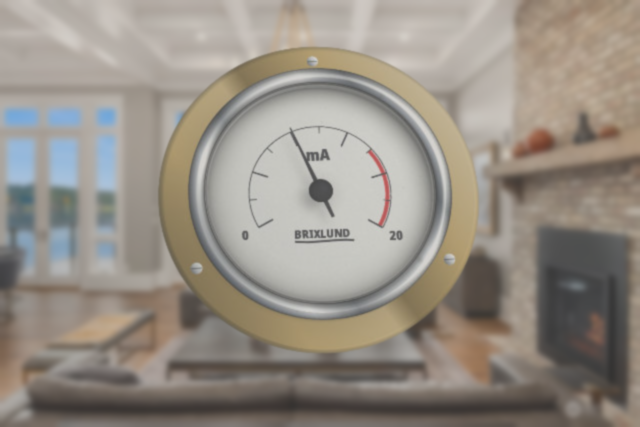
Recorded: 8 (mA)
